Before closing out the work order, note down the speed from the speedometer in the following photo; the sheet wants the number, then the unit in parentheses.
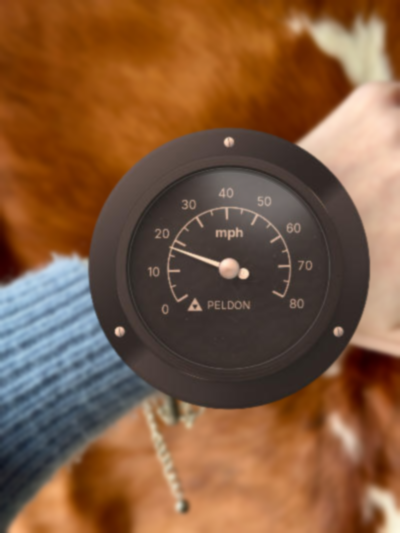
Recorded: 17.5 (mph)
